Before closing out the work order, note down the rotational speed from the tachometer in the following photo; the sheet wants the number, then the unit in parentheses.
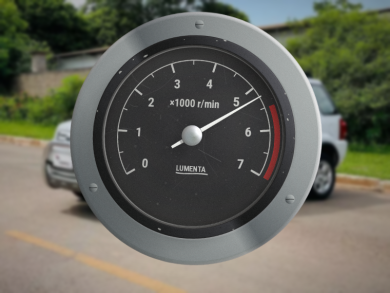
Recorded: 5250 (rpm)
